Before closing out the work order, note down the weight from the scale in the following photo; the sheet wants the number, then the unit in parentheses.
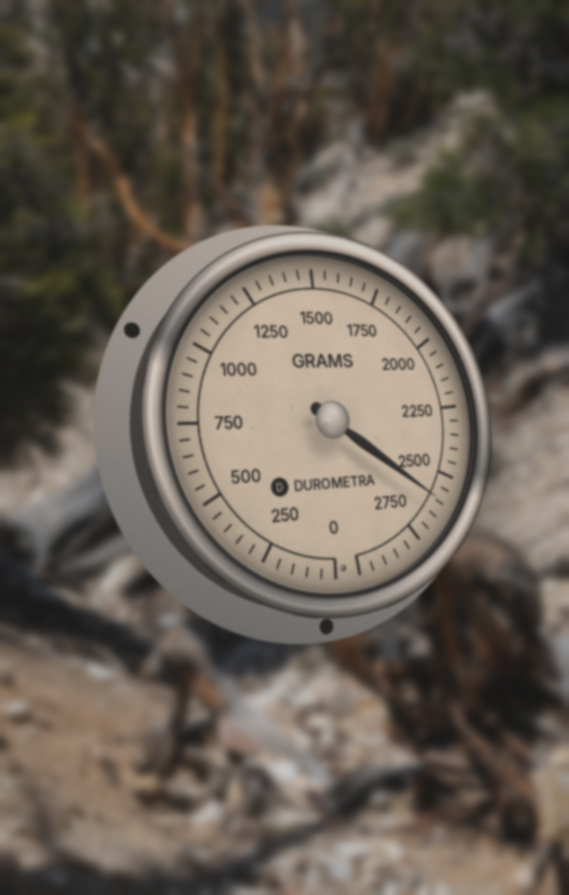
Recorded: 2600 (g)
